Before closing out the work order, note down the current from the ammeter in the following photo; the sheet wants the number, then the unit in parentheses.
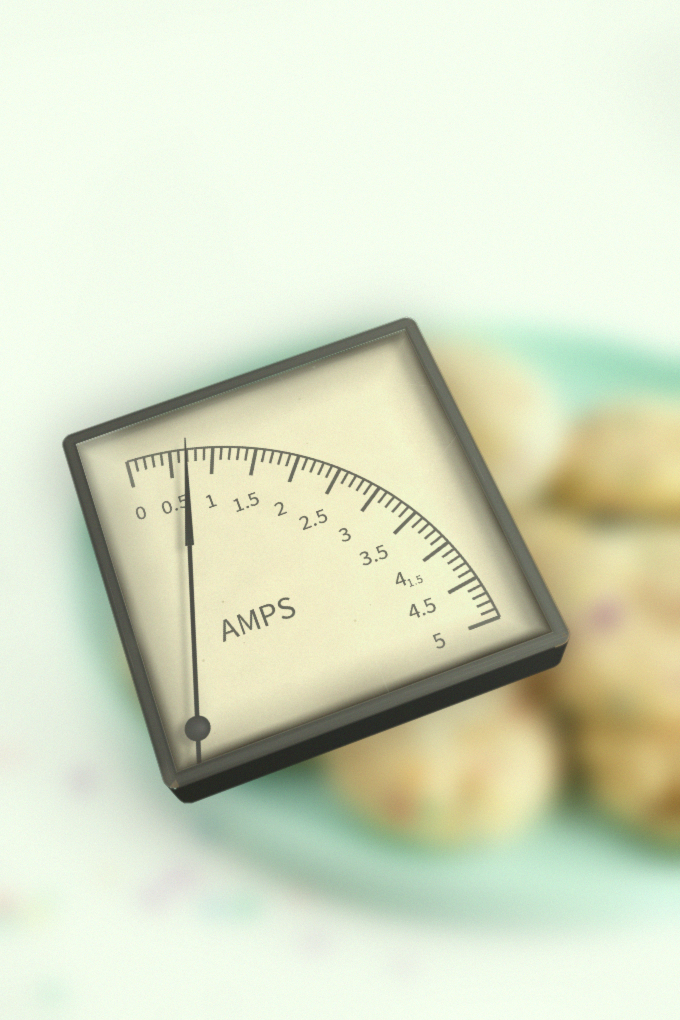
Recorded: 0.7 (A)
